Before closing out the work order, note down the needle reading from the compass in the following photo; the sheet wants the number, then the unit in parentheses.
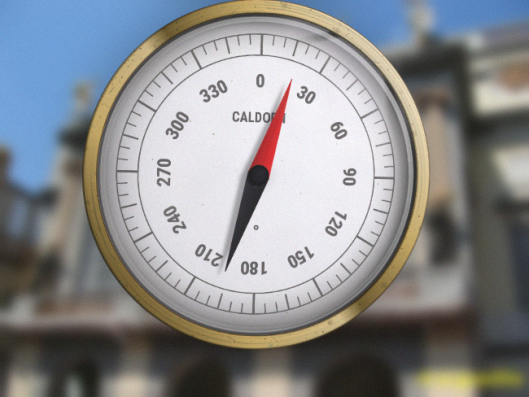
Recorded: 17.5 (°)
